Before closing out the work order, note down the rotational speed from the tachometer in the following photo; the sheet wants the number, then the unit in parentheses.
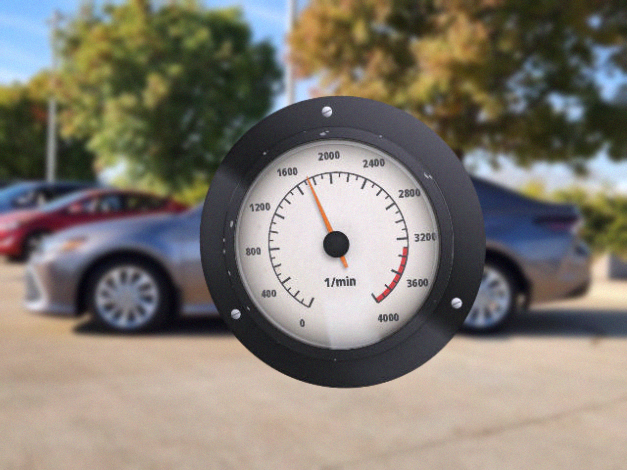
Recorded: 1750 (rpm)
